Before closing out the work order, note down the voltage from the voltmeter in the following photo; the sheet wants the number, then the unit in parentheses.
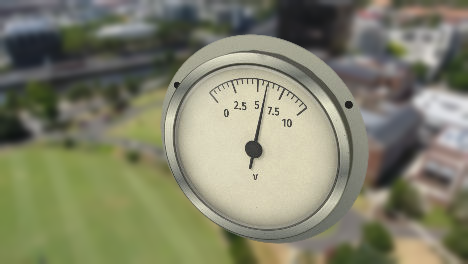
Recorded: 6 (V)
